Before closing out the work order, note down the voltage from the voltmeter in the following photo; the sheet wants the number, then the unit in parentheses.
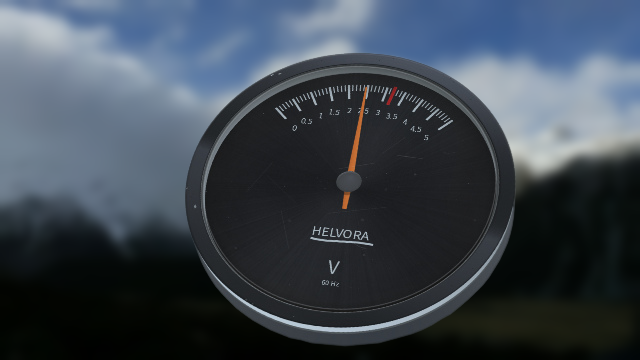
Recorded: 2.5 (V)
